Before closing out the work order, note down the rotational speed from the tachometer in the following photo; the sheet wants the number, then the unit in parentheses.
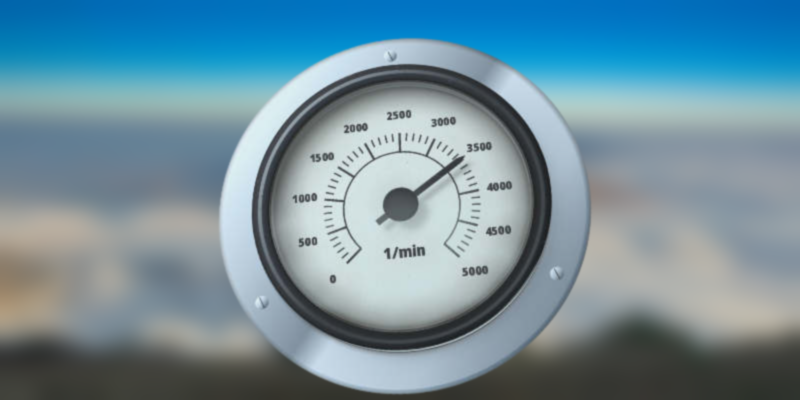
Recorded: 3500 (rpm)
